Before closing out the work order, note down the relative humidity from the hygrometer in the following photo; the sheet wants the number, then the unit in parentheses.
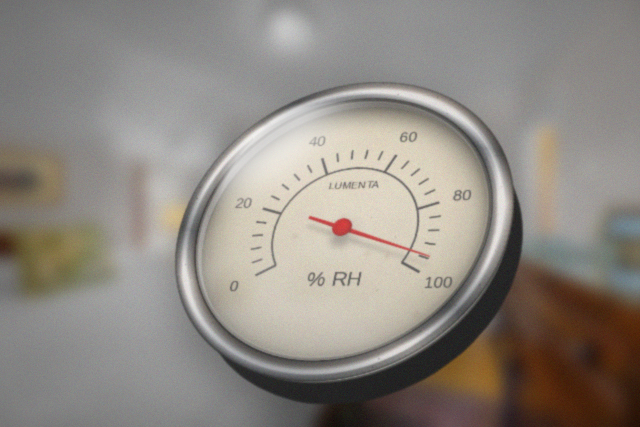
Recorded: 96 (%)
